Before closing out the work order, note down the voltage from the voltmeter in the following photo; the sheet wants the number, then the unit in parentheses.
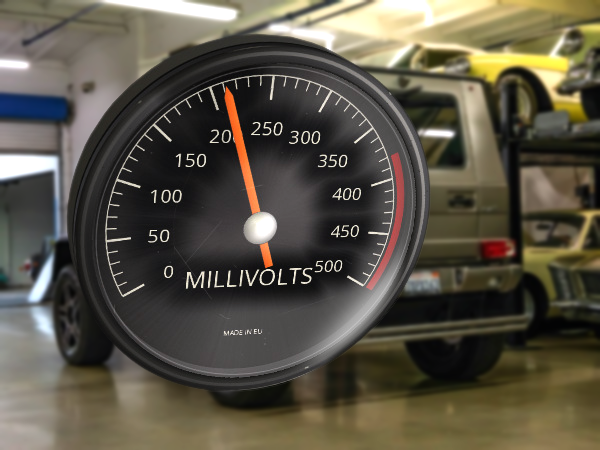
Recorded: 210 (mV)
